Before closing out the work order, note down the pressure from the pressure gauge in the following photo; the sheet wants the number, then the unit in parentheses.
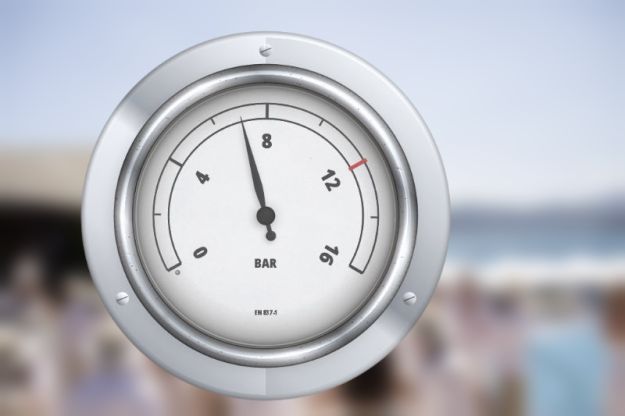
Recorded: 7 (bar)
